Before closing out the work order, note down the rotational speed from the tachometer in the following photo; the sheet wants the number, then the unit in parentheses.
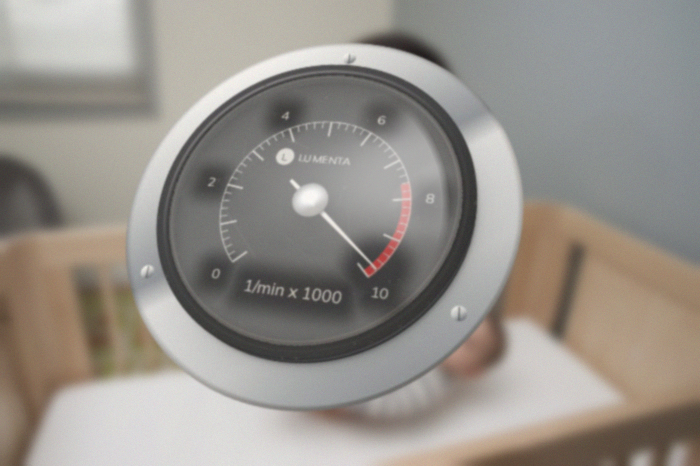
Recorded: 9800 (rpm)
